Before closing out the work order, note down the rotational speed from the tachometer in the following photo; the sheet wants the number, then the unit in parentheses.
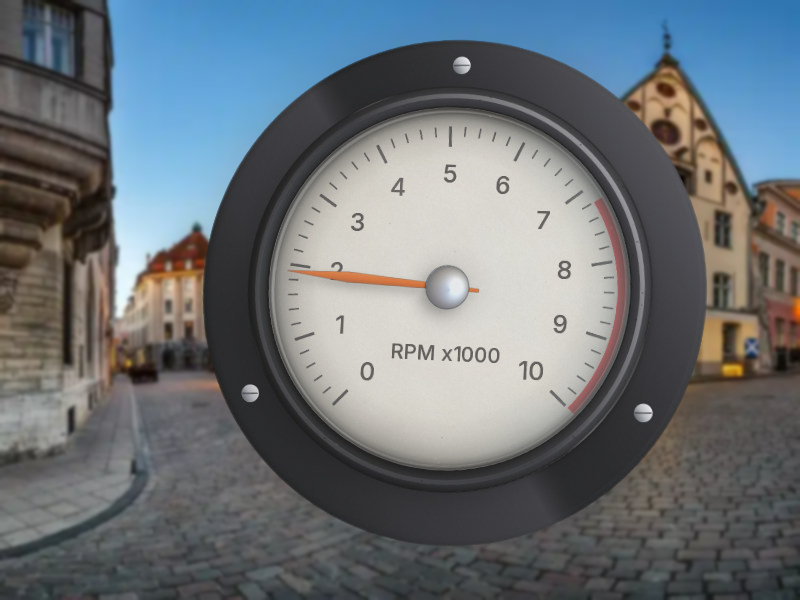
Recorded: 1900 (rpm)
